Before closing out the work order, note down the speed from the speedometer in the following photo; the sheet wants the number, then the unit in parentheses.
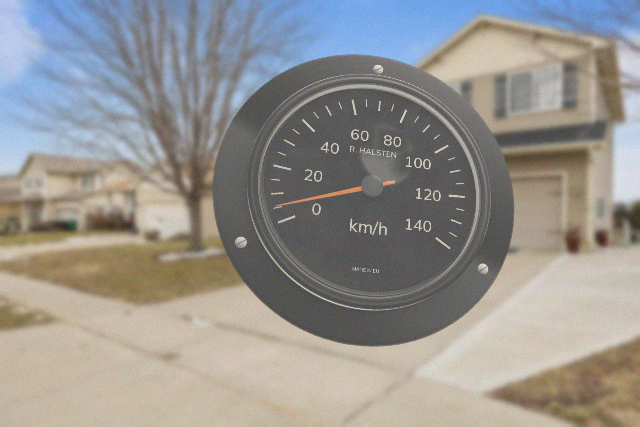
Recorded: 5 (km/h)
